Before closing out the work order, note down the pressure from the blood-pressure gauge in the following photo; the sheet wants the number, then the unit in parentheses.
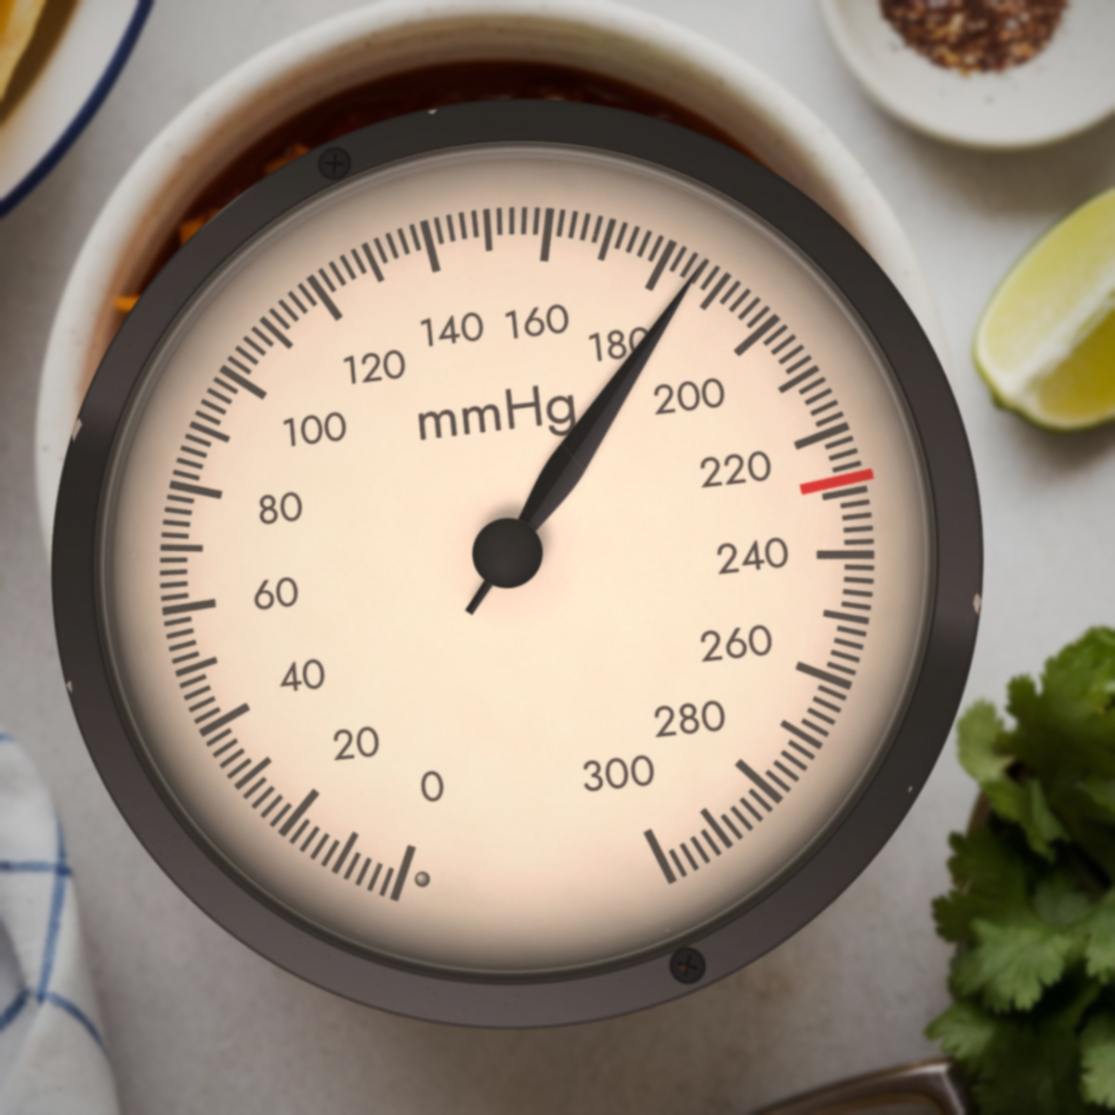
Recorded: 186 (mmHg)
